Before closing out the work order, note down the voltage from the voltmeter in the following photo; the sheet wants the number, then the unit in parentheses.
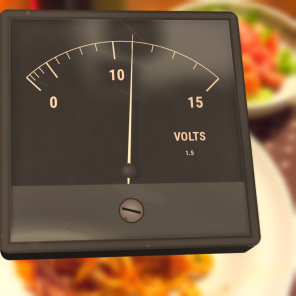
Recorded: 11 (V)
